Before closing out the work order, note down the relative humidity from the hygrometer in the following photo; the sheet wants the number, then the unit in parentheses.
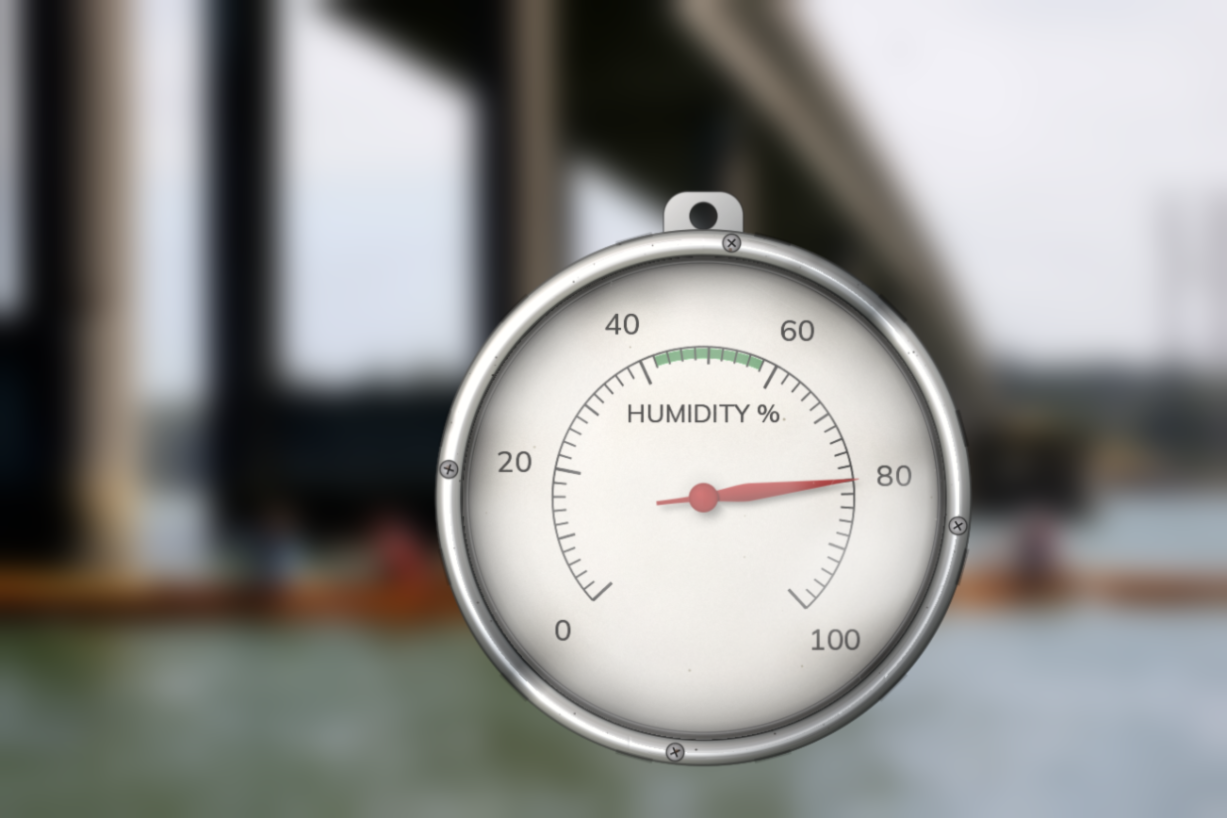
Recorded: 80 (%)
